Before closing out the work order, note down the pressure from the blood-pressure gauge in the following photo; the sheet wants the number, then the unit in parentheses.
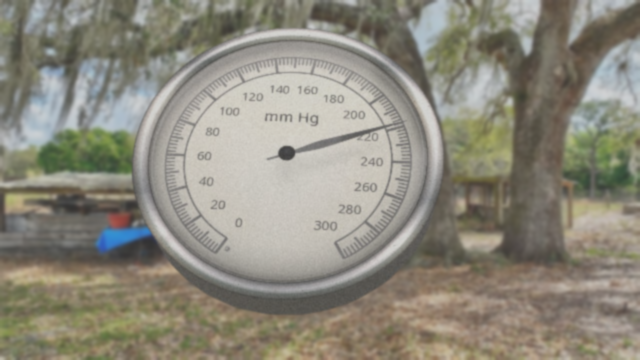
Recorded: 220 (mmHg)
